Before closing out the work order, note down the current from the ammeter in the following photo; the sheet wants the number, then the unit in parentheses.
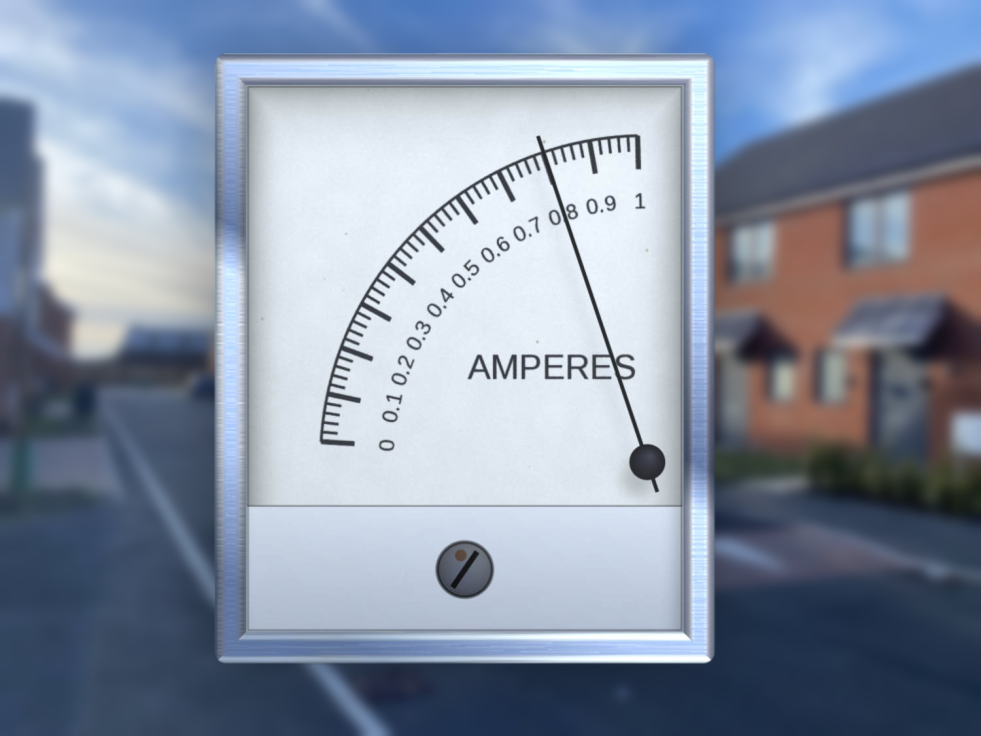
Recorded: 0.8 (A)
